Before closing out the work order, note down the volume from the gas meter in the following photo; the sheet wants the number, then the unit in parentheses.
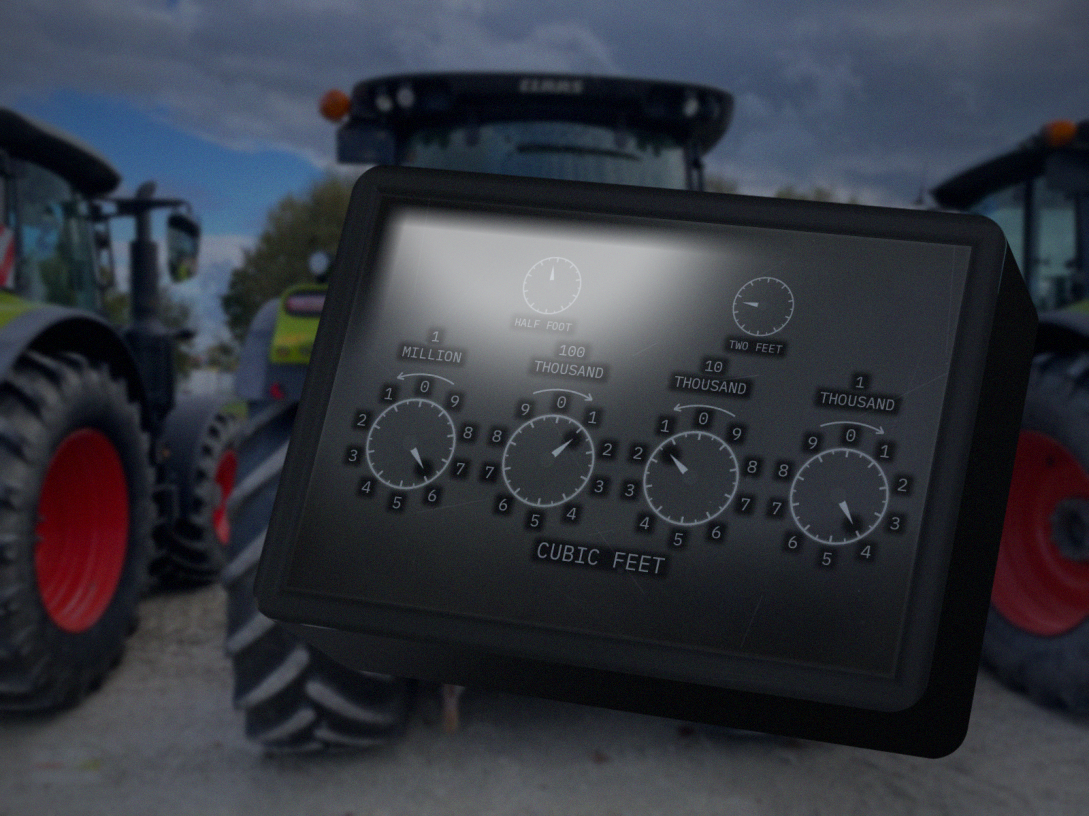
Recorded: 611400 (ft³)
